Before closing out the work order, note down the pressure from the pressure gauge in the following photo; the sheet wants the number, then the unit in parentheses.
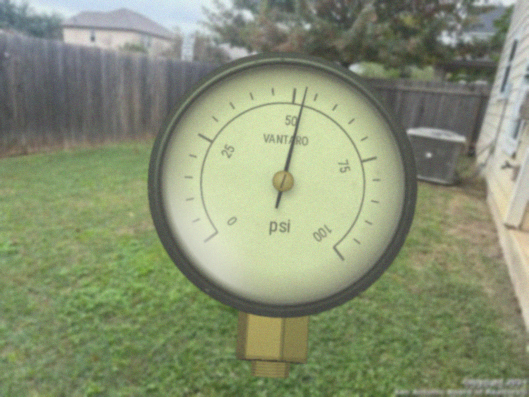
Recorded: 52.5 (psi)
